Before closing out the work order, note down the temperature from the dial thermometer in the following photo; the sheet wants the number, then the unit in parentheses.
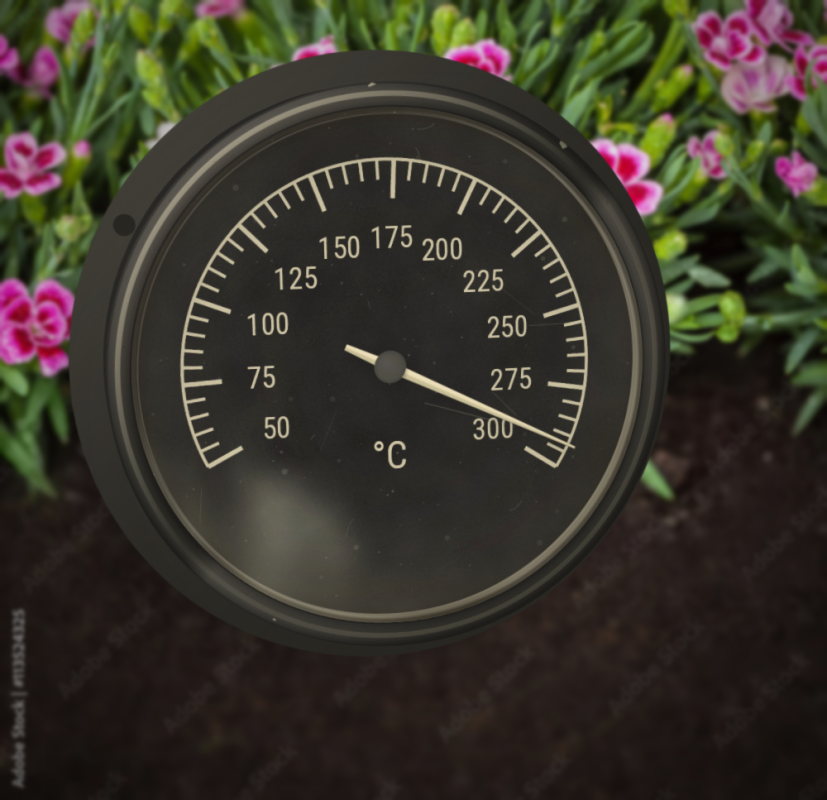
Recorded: 292.5 (°C)
